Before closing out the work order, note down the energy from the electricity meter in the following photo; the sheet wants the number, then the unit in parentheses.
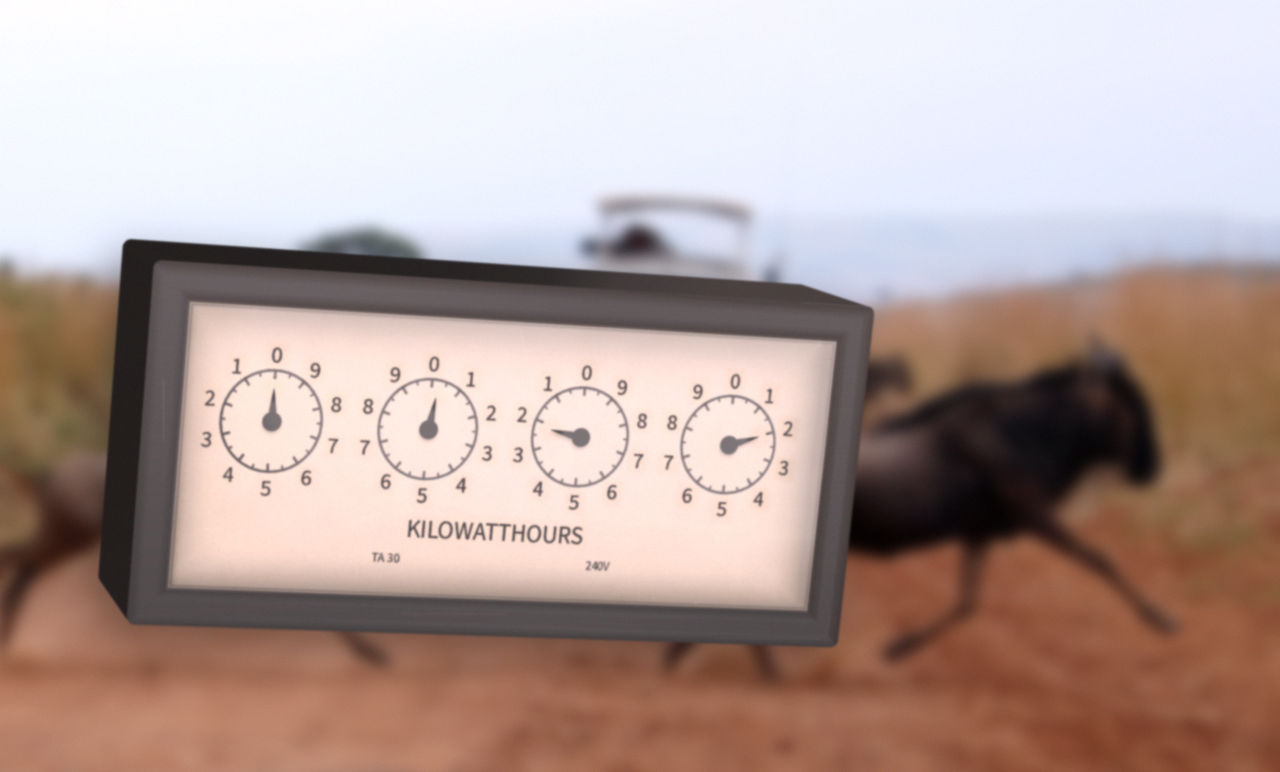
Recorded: 22 (kWh)
